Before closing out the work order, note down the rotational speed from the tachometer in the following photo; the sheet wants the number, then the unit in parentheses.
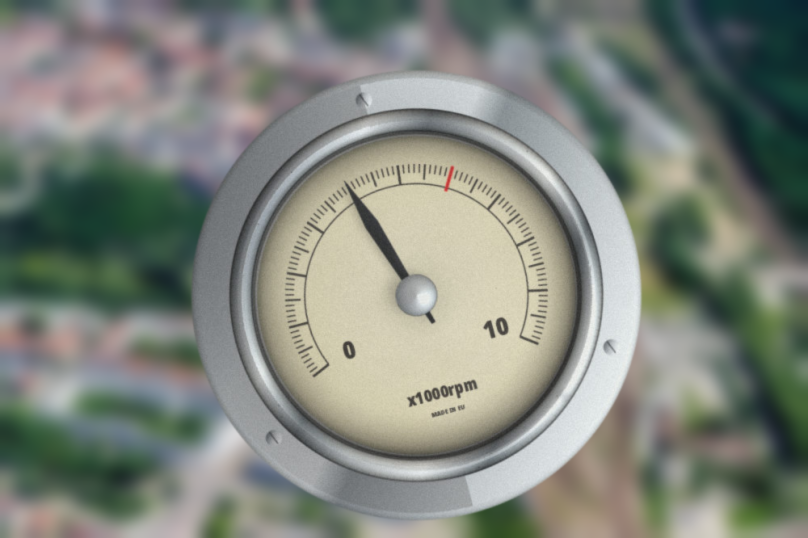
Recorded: 4000 (rpm)
